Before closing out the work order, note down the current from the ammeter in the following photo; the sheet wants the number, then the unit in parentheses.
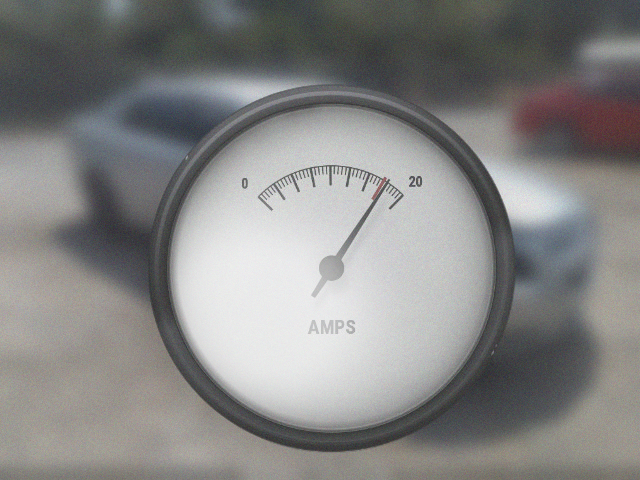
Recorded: 17.5 (A)
